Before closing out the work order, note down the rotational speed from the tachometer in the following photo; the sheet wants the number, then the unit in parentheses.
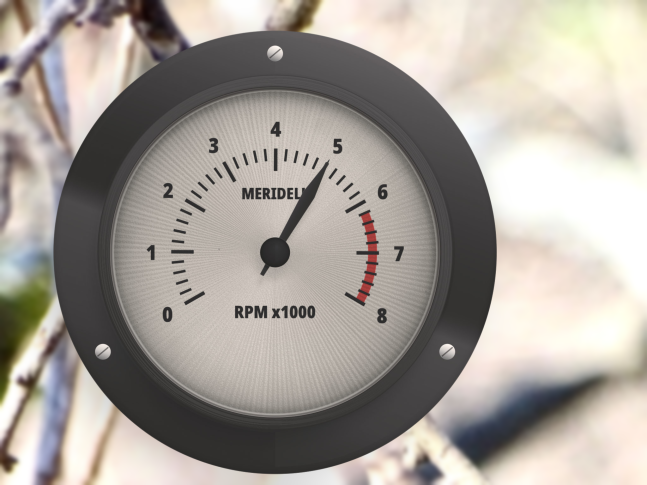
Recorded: 5000 (rpm)
